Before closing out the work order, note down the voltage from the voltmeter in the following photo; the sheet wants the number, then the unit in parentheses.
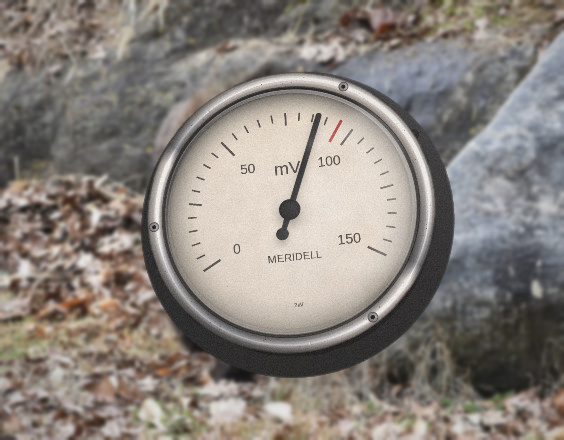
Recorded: 87.5 (mV)
